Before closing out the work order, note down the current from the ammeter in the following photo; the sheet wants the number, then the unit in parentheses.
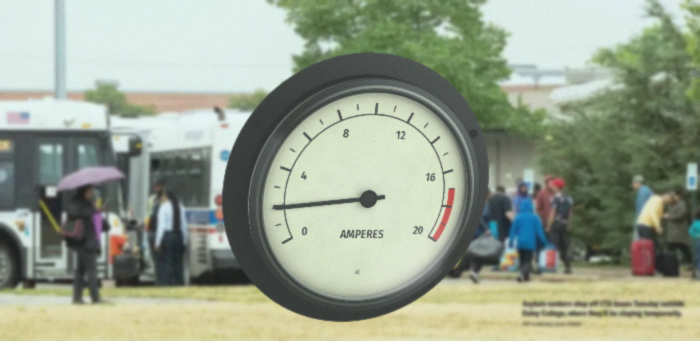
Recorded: 2 (A)
